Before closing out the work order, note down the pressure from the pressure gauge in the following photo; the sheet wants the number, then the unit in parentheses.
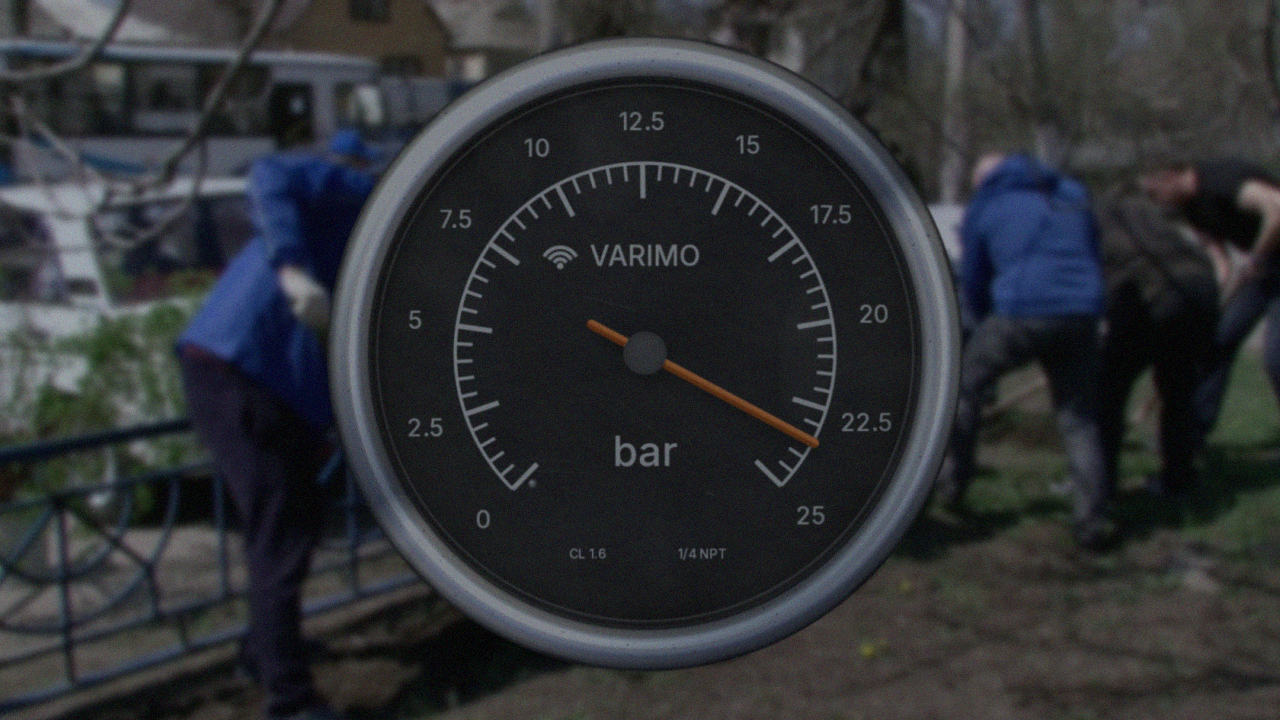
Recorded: 23.5 (bar)
